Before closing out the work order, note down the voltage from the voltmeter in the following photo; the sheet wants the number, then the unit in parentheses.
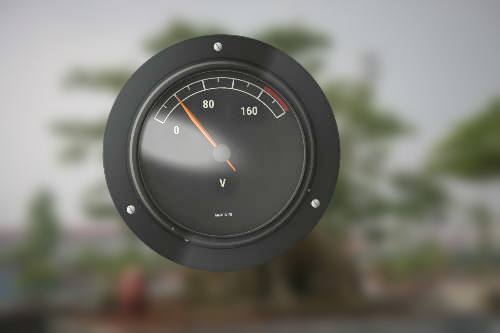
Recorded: 40 (V)
